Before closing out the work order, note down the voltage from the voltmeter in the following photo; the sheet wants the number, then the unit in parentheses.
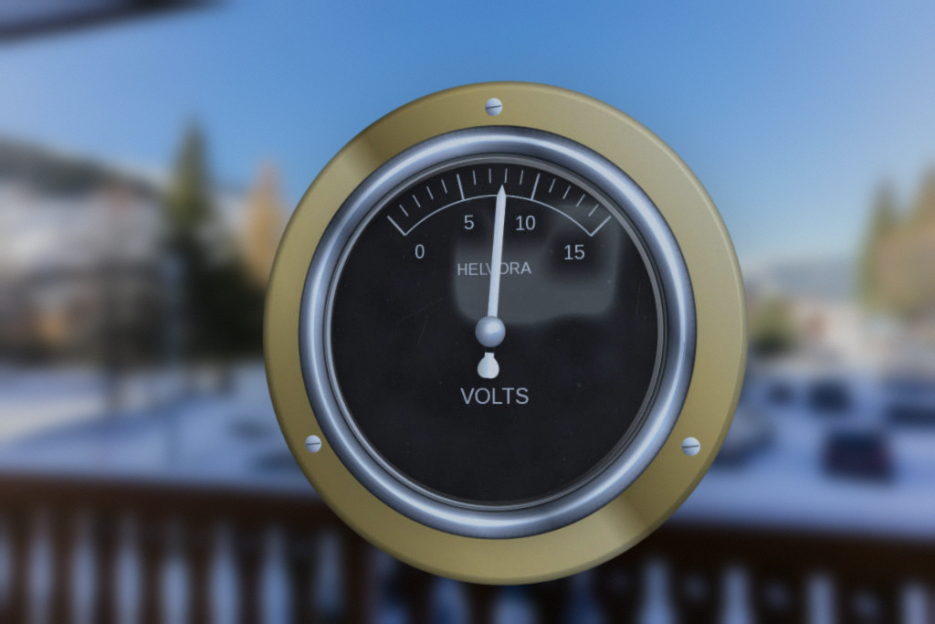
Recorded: 8 (V)
